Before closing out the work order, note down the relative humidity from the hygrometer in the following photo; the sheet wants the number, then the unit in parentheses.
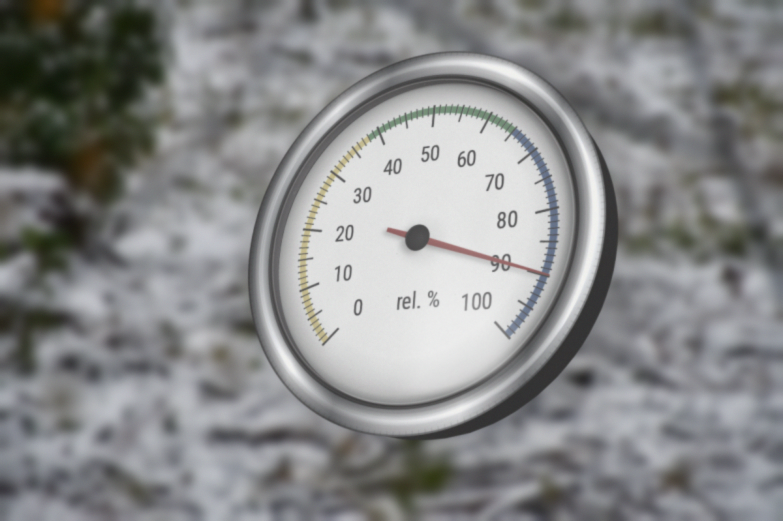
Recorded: 90 (%)
